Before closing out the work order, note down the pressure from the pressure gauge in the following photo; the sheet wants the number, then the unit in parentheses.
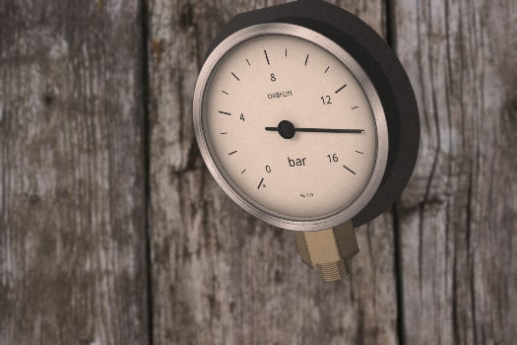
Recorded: 14 (bar)
